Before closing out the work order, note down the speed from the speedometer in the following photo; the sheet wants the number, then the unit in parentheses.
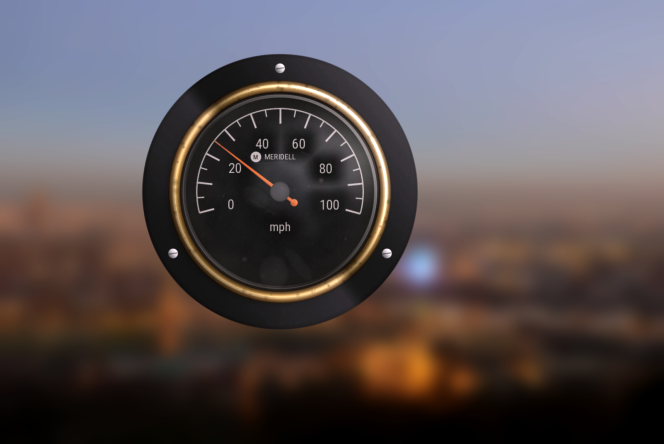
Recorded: 25 (mph)
